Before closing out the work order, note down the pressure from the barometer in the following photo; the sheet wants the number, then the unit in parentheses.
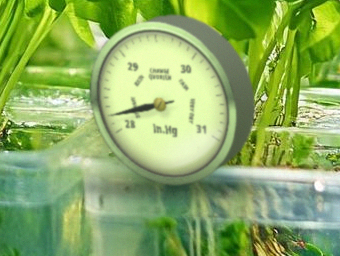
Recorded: 28.2 (inHg)
